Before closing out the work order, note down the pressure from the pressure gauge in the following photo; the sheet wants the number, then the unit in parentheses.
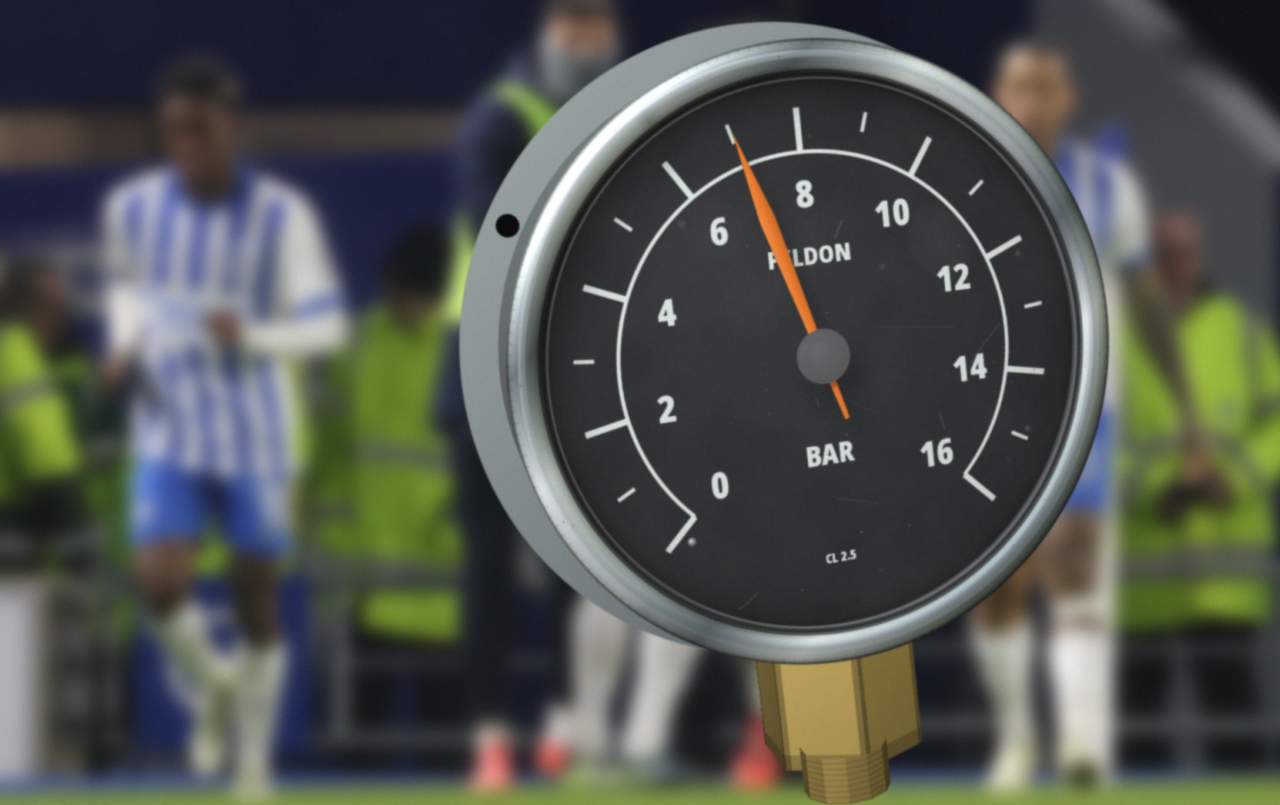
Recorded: 7 (bar)
